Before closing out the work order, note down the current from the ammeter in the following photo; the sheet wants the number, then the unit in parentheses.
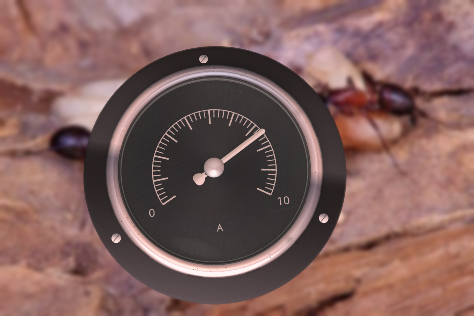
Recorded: 7.4 (A)
